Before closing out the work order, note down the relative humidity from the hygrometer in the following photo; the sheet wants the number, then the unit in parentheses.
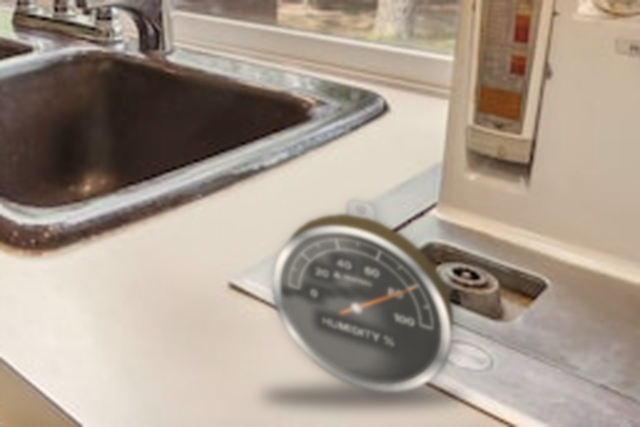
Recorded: 80 (%)
